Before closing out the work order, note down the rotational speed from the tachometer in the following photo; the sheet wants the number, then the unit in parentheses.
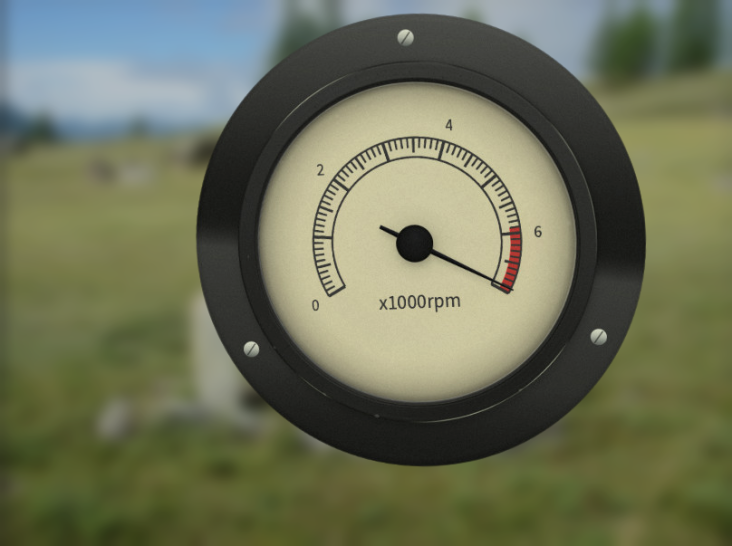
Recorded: 6900 (rpm)
